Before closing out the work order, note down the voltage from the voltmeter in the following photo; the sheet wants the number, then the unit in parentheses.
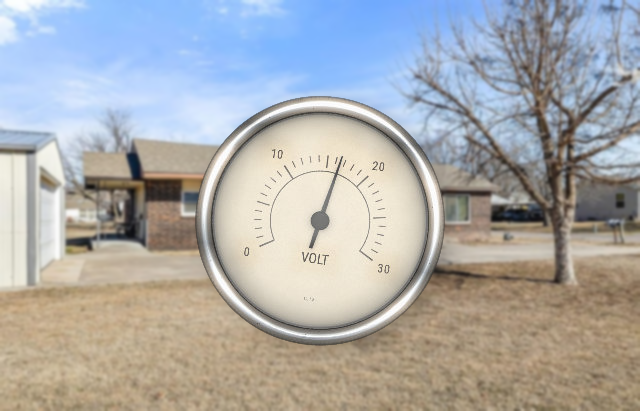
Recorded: 16.5 (V)
